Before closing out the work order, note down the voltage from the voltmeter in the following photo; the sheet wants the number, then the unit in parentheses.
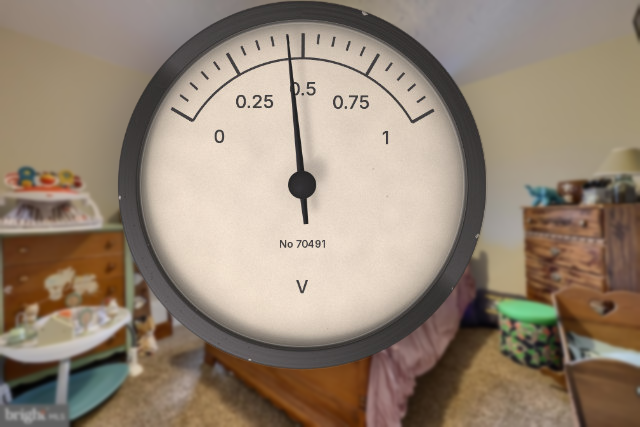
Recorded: 0.45 (V)
